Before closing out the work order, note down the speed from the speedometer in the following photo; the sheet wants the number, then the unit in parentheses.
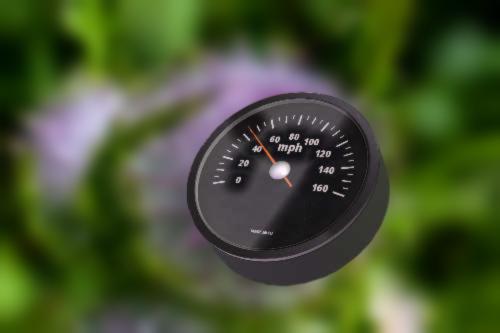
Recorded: 45 (mph)
